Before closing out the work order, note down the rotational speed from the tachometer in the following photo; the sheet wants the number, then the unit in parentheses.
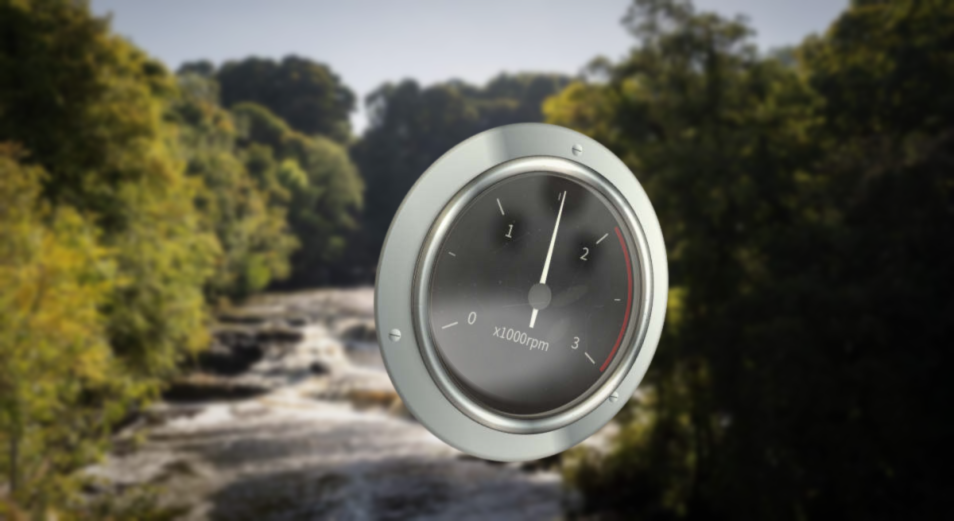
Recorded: 1500 (rpm)
